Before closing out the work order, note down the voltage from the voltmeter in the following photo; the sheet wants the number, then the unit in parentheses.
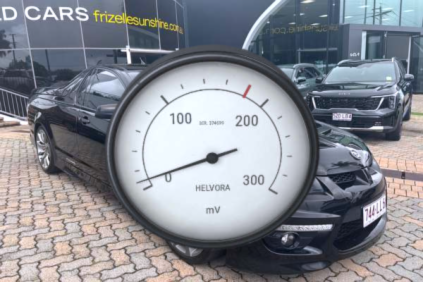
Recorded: 10 (mV)
